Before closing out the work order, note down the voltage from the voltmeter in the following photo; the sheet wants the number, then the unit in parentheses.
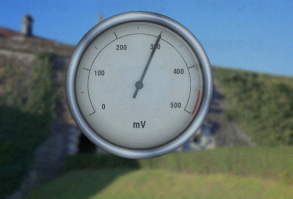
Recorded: 300 (mV)
